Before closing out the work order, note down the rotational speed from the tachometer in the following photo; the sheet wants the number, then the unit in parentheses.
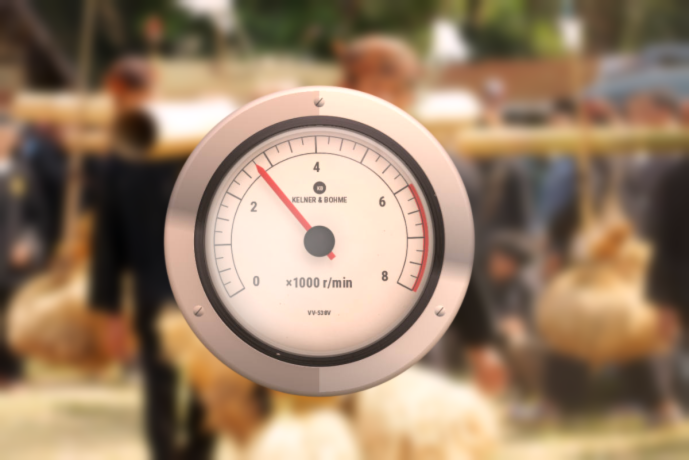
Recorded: 2750 (rpm)
